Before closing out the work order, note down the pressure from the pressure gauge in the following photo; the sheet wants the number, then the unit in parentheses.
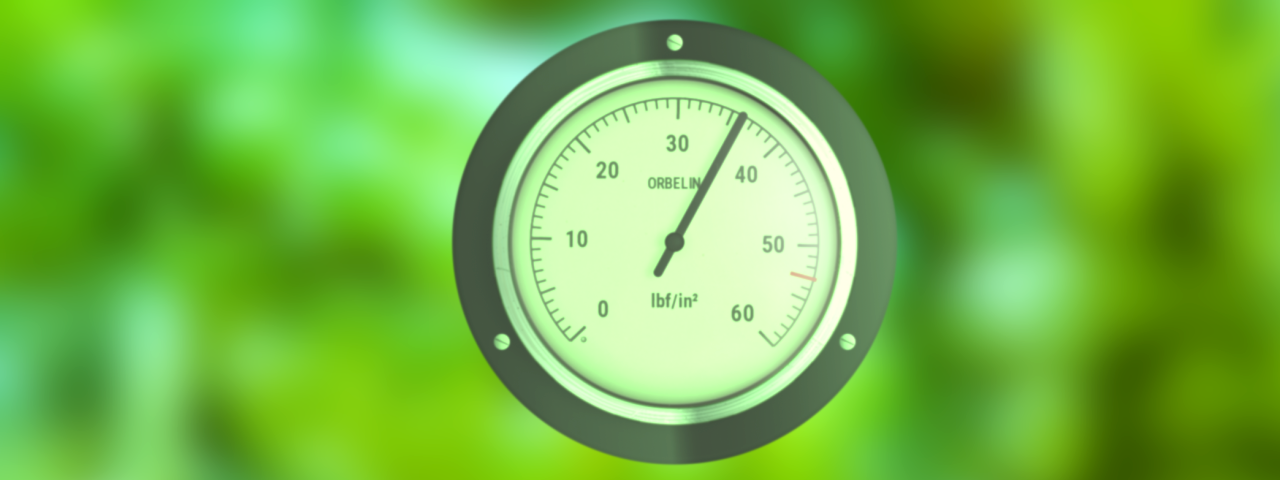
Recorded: 36 (psi)
